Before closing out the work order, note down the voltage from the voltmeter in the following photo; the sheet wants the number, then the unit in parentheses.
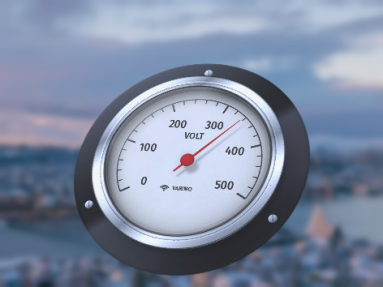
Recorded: 340 (V)
